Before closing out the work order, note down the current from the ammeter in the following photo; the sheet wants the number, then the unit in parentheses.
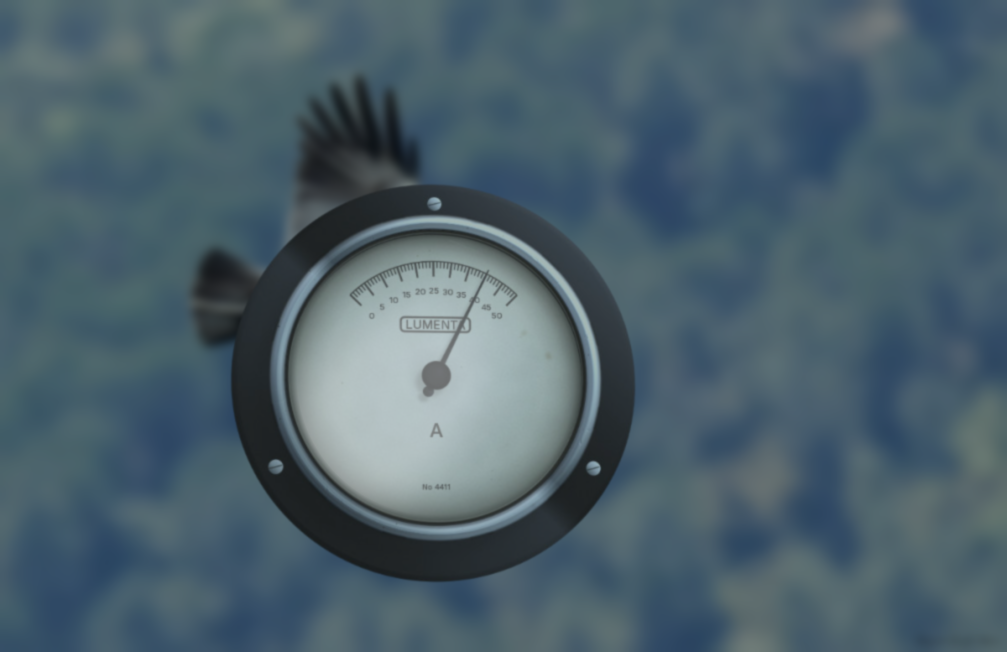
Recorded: 40 (A)
